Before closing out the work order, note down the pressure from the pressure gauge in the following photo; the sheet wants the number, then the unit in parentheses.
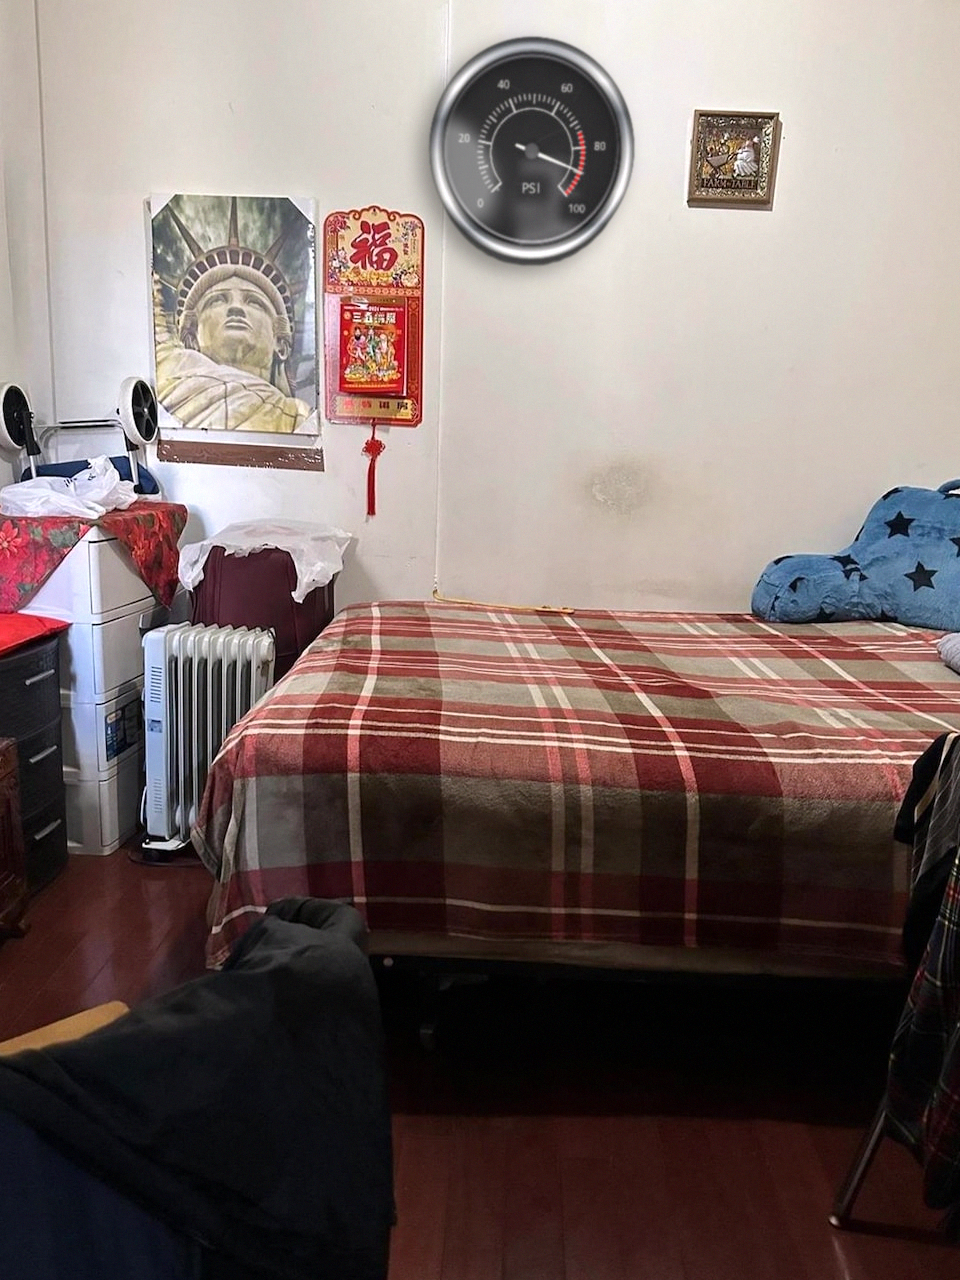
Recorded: 90 (psi)
